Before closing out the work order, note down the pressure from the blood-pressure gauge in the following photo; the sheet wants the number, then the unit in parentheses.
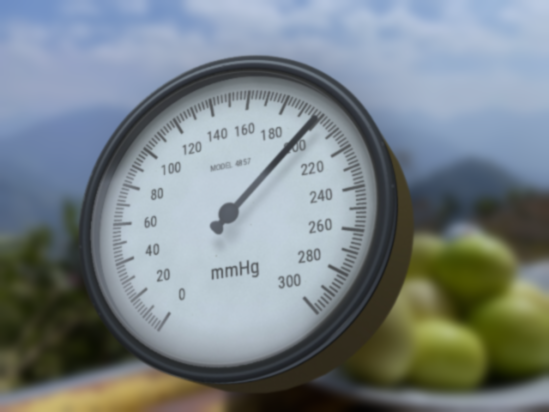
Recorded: 200 (mmHg)
